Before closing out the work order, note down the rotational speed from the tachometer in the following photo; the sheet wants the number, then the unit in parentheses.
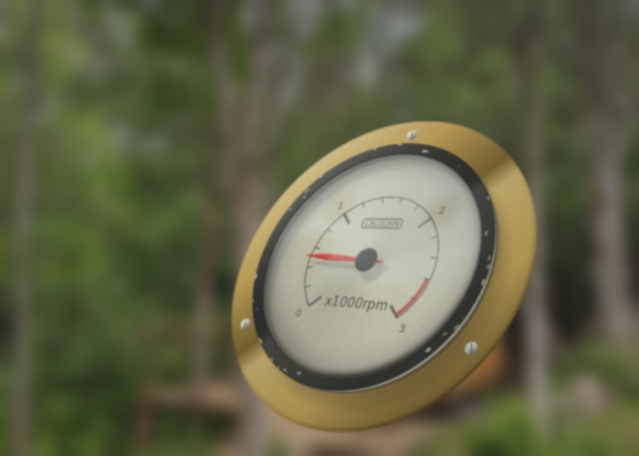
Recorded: 500 (rpm)
